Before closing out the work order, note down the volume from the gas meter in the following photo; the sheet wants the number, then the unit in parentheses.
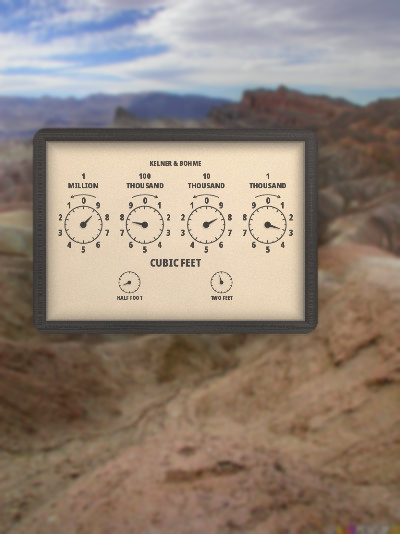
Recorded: 878300 (ft³)
